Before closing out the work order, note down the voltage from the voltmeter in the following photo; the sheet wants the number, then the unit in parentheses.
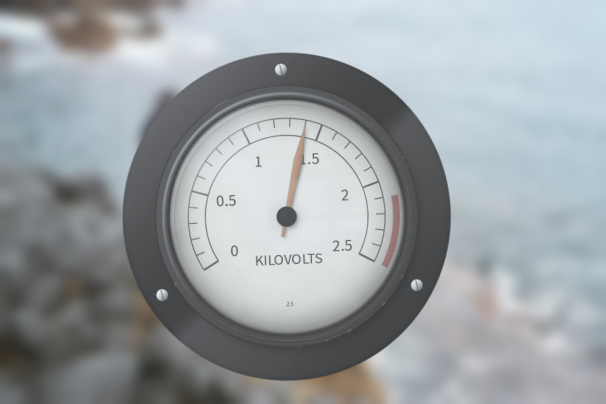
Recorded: 1.4 (kV)
